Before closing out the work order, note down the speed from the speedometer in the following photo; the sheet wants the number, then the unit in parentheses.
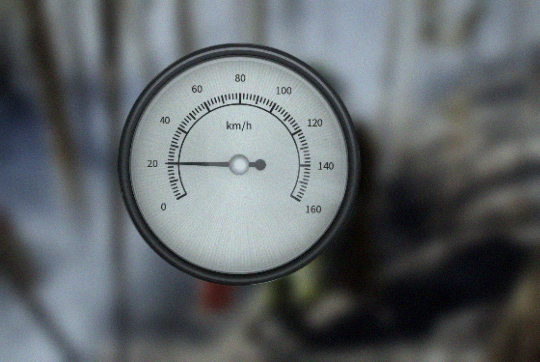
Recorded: 20 (km/h)
